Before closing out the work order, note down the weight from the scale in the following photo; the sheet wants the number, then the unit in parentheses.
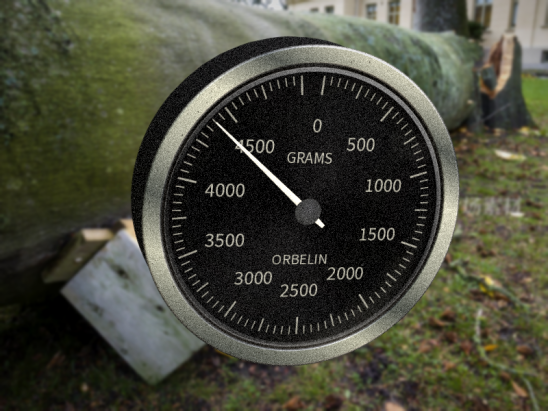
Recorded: 4400 (g)
